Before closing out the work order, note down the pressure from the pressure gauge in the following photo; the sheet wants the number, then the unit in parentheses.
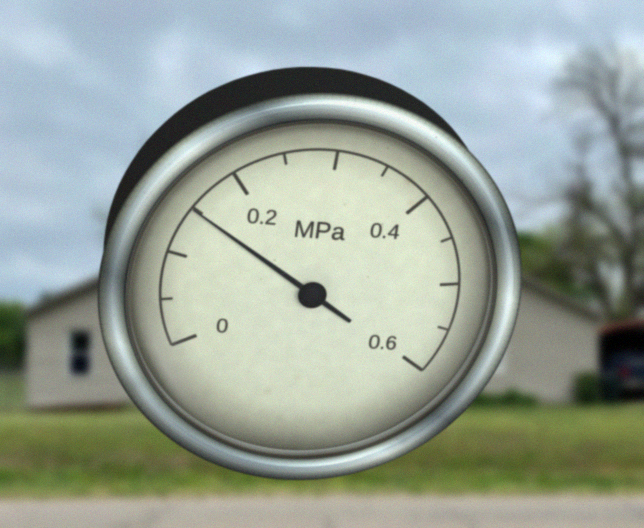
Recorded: 0.15 (MPa)
